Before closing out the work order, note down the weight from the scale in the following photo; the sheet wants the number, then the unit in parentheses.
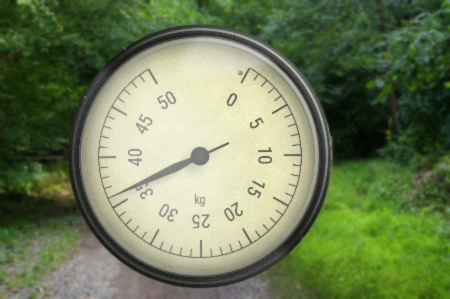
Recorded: 36 (kg)
